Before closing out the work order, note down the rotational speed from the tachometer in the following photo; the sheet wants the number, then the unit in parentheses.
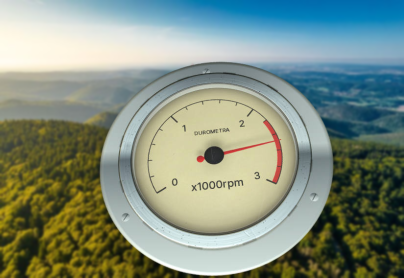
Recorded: 2500 (rpm)
